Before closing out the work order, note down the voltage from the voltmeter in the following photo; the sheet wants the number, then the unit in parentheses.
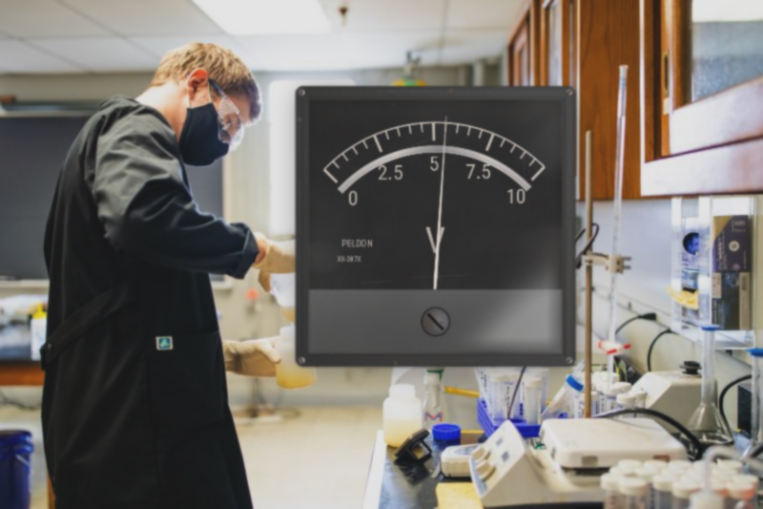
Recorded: 5.5 (V)
